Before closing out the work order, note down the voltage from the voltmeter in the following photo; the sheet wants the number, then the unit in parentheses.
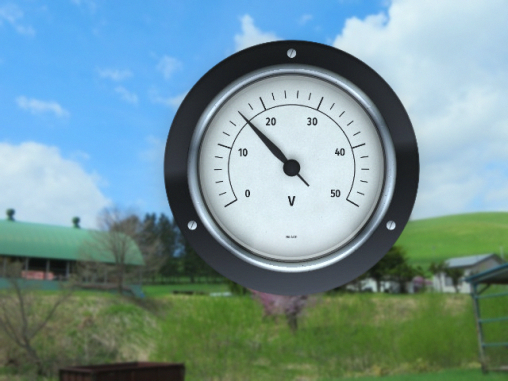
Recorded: 16 (V)
